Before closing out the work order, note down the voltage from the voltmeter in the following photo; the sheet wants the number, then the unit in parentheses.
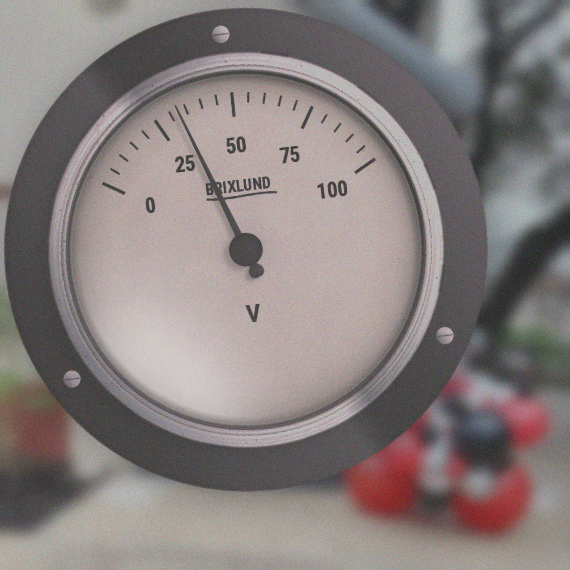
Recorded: 32.5 (V)
